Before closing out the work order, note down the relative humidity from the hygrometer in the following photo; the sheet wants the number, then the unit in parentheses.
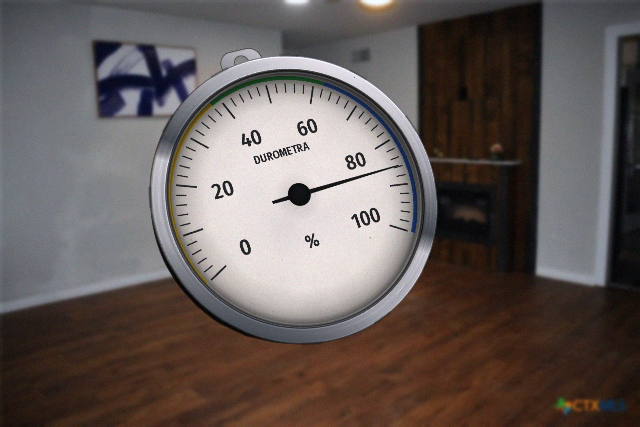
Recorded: 86 (%)
